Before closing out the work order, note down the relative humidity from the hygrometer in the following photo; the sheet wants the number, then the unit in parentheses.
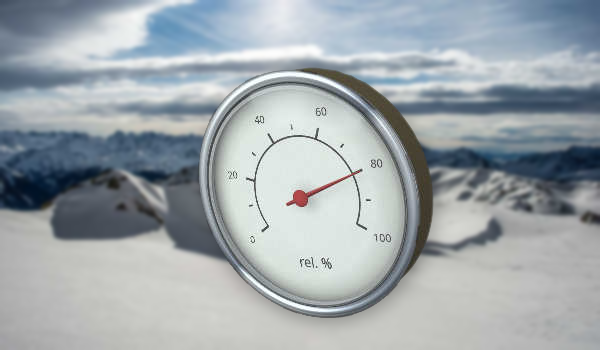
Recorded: 80 (%)
